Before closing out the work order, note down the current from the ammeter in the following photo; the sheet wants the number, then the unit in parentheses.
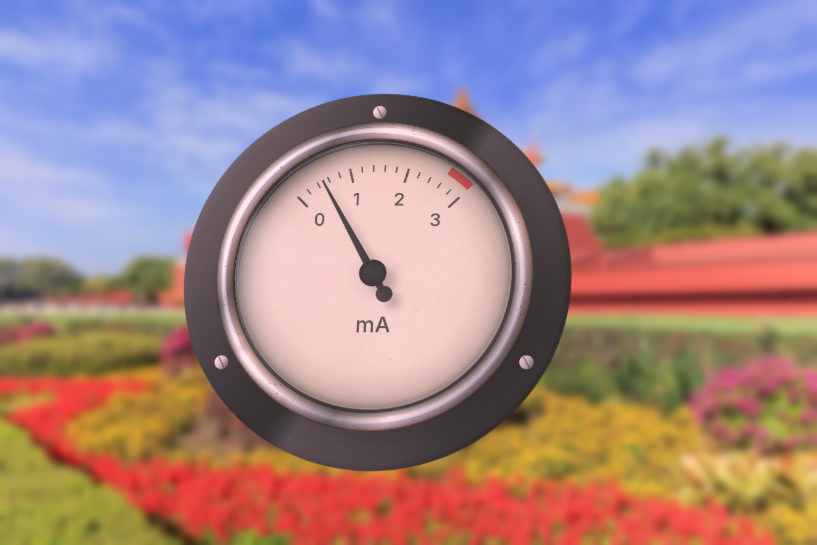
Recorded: 0.5 (mA)
